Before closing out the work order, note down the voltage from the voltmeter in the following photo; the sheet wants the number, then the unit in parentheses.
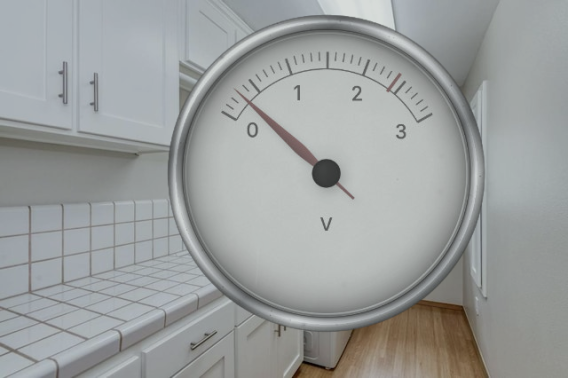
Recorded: 0.3 (V)
